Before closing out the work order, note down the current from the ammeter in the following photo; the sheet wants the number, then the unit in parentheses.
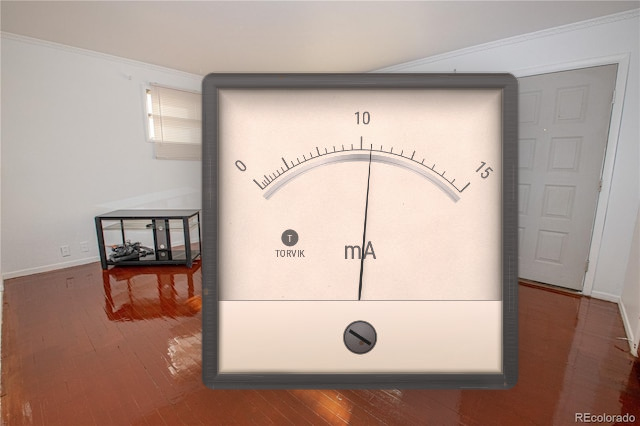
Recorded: 10.5 (mA)
